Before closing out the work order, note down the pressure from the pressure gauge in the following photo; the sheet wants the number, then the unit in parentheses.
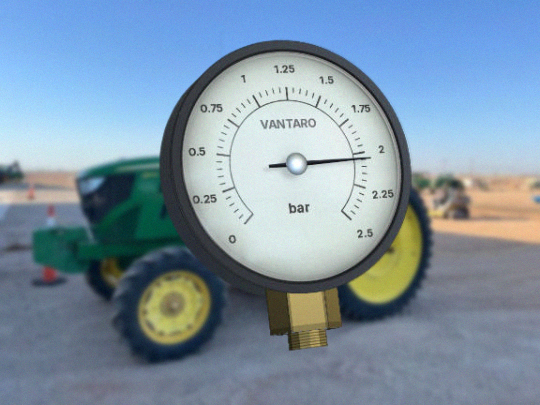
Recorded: 2.05 (bar)
